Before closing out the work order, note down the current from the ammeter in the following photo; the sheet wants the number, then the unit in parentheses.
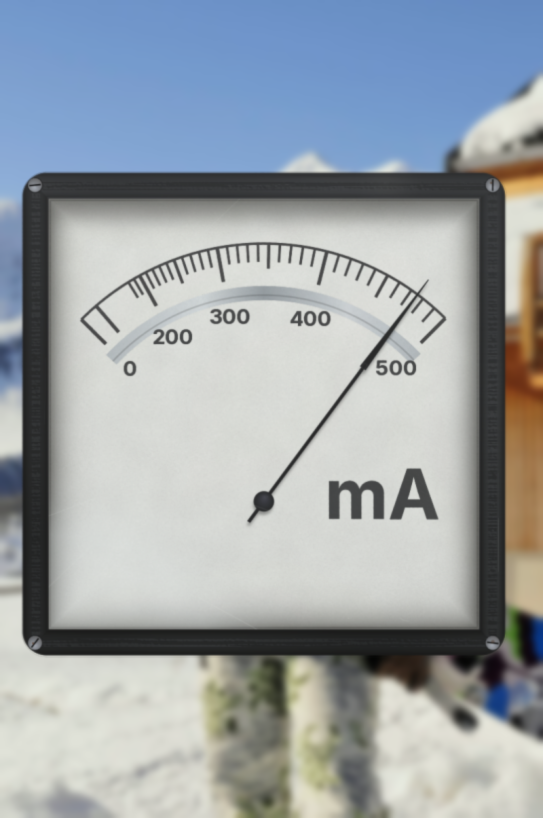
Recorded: 475 (mA)
